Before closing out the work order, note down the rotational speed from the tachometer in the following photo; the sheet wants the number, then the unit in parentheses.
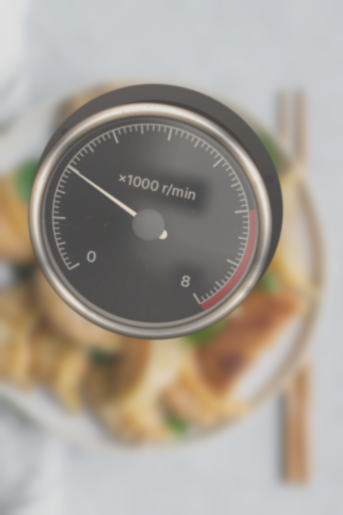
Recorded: 2000 (rpm)
